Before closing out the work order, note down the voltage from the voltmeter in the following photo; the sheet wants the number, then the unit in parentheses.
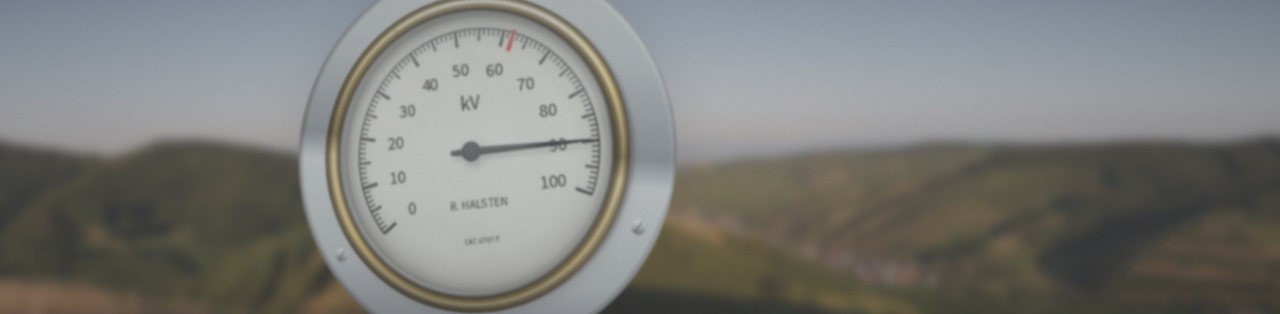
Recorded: 90 (kV)
